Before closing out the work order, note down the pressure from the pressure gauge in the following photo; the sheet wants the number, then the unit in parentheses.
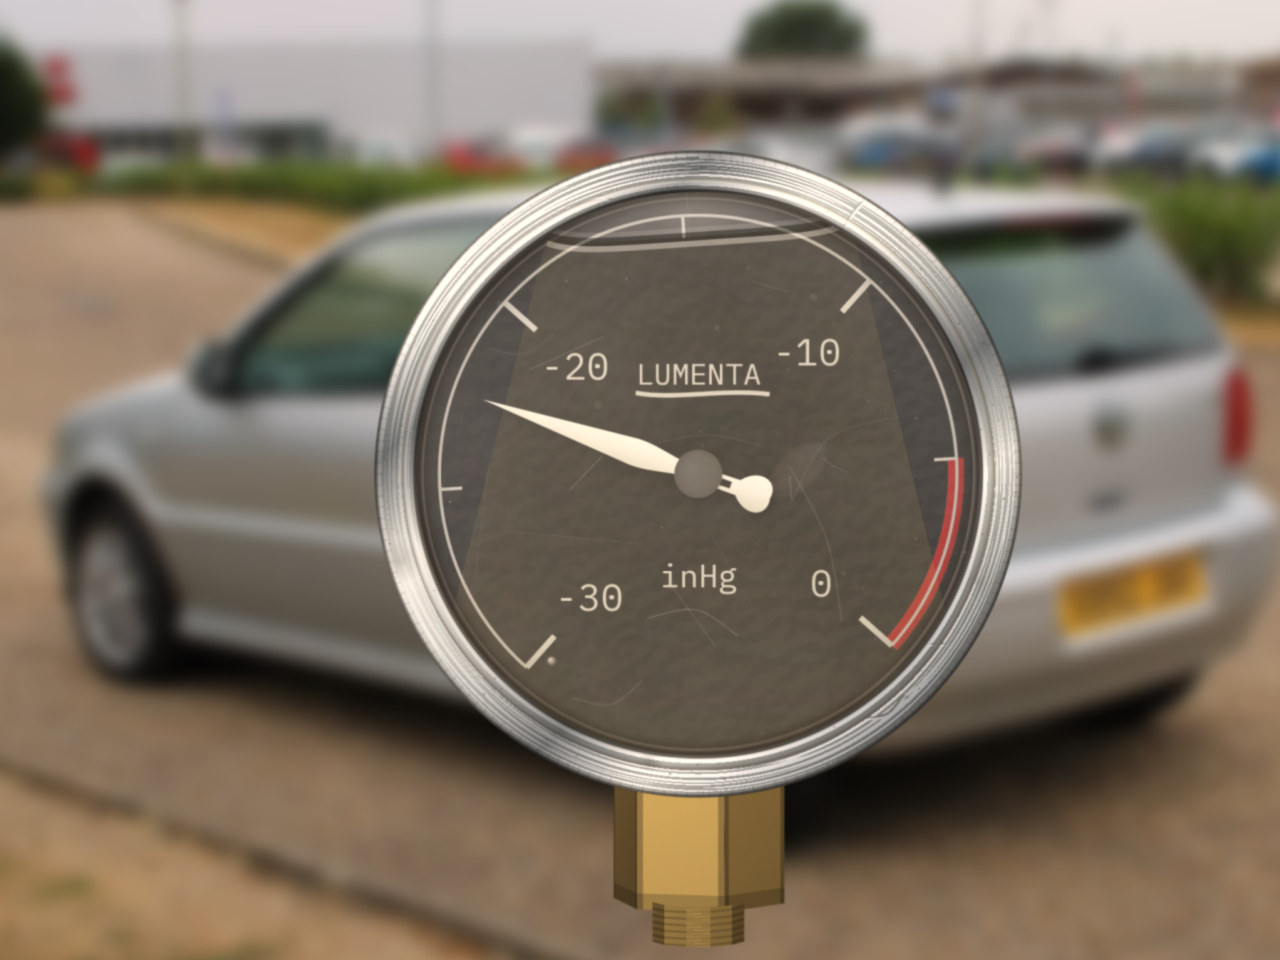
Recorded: -22.5 (inHg)
